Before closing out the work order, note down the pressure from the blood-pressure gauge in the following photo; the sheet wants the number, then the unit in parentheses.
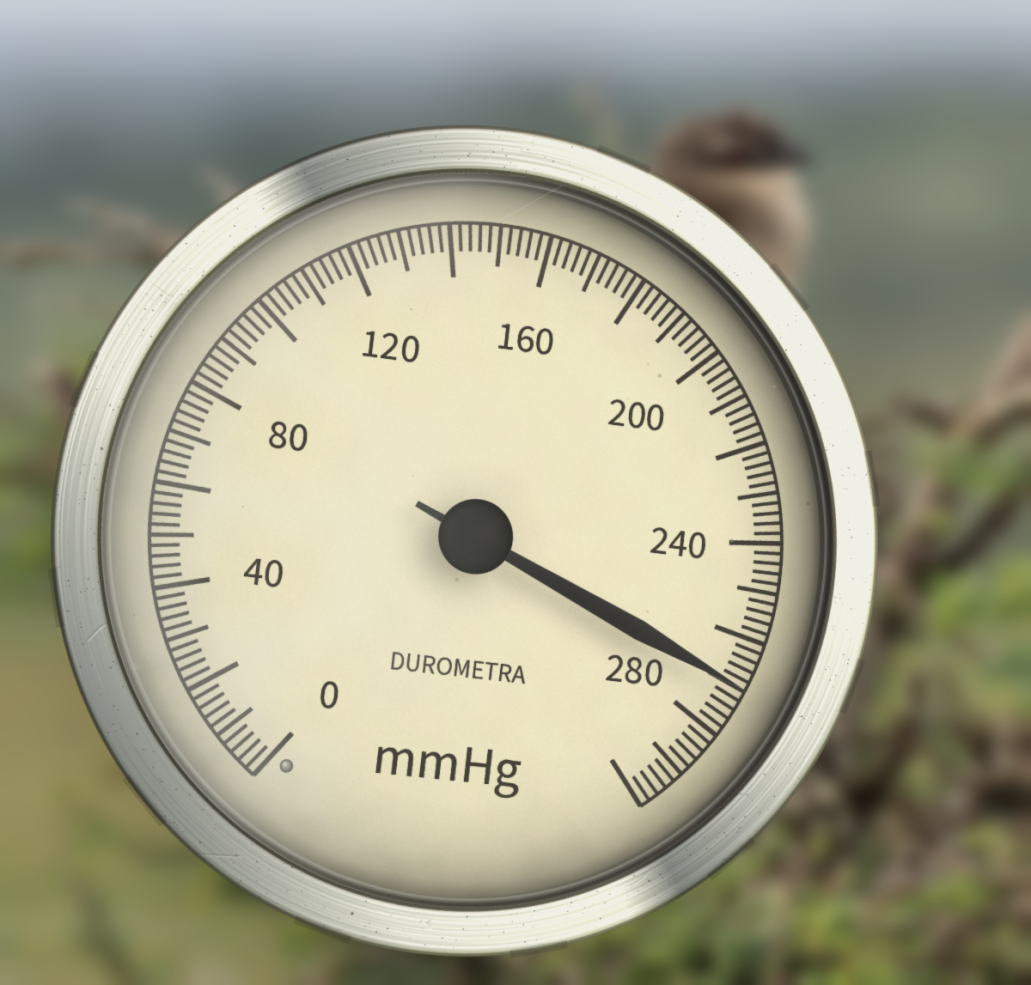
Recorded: 270 (mmHg)
